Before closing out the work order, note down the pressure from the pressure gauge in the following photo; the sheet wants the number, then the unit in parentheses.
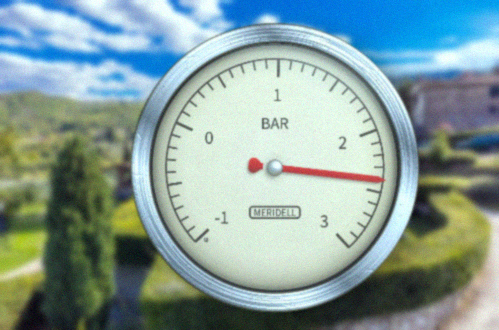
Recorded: 2.4 (bar)
